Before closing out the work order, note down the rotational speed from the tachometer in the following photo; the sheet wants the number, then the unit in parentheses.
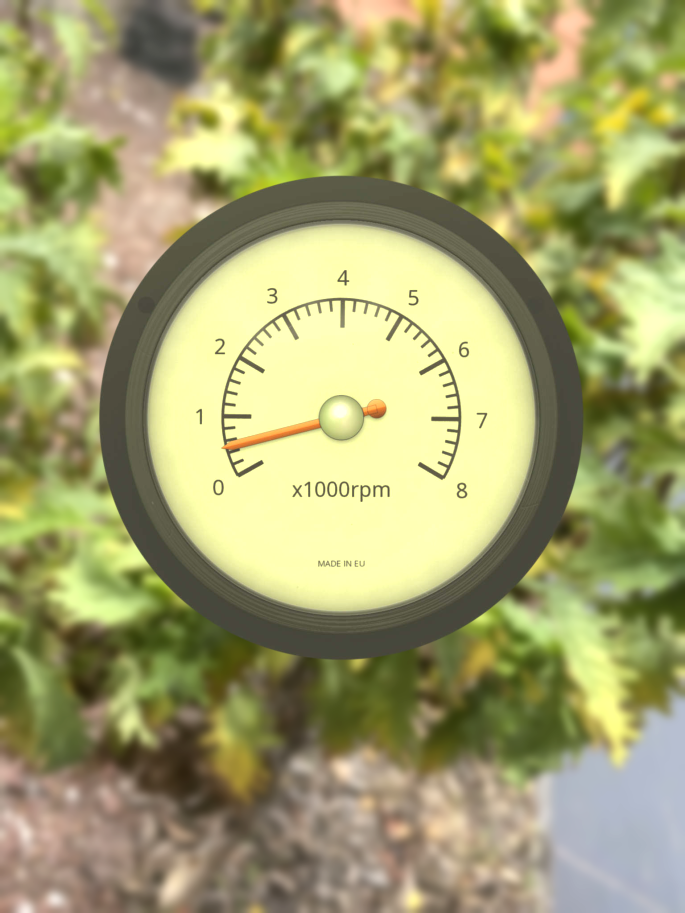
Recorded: 500 (rpm)
